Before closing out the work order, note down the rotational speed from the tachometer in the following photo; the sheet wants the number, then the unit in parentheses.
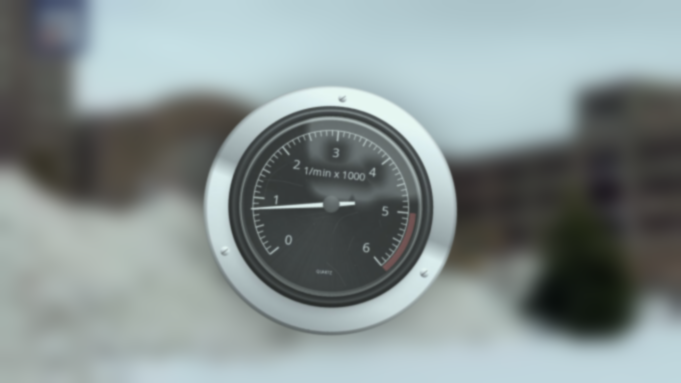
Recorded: 800 (rpm)
